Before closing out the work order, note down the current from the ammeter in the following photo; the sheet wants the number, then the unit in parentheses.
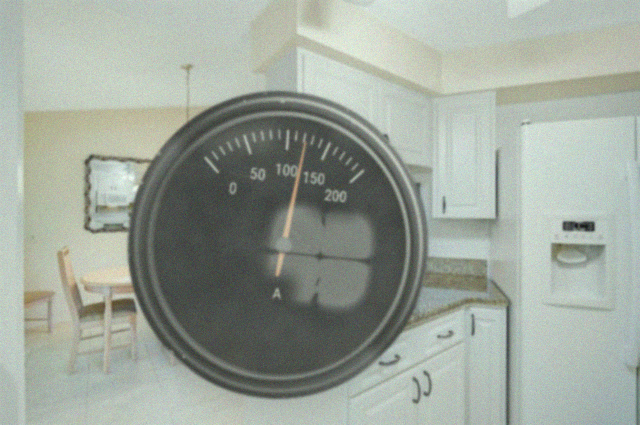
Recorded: 120 (A)
